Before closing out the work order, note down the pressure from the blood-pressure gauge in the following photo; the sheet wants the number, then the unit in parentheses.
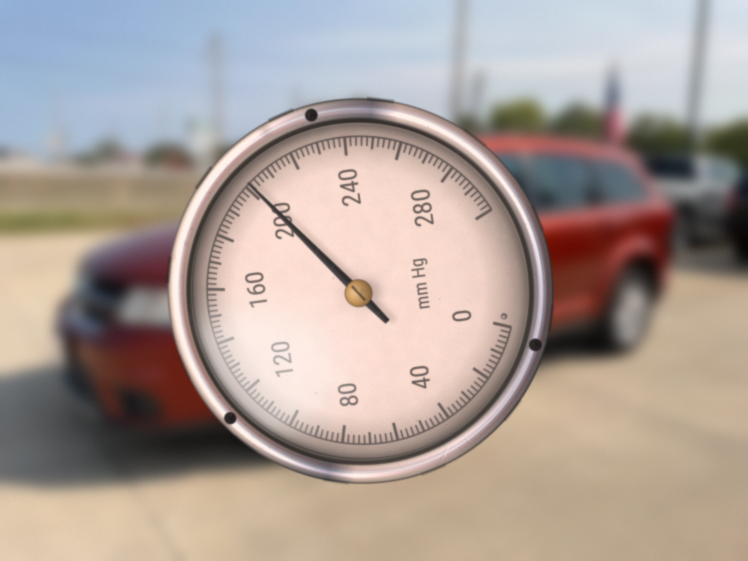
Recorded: 202 (mmHg)
